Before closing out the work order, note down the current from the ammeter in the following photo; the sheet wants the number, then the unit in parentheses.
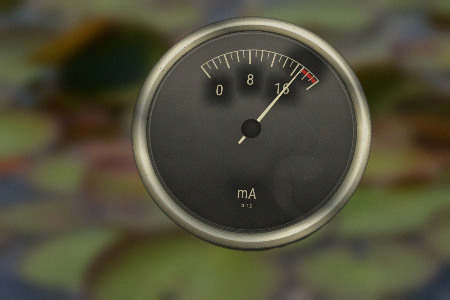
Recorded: 17 (mA)
